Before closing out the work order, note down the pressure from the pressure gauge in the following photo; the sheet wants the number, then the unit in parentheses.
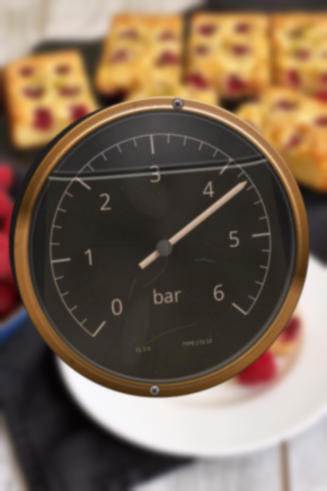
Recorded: 4.3 (bar)
